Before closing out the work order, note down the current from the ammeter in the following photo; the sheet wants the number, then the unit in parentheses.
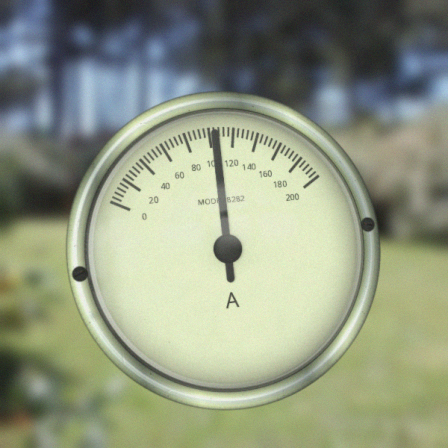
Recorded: 104 (A)
